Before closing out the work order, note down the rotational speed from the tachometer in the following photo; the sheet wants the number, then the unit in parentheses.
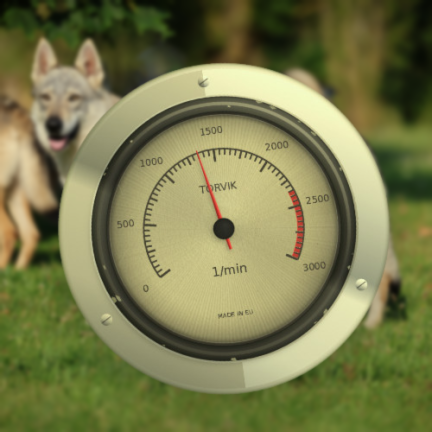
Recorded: 1350 (rpm)
